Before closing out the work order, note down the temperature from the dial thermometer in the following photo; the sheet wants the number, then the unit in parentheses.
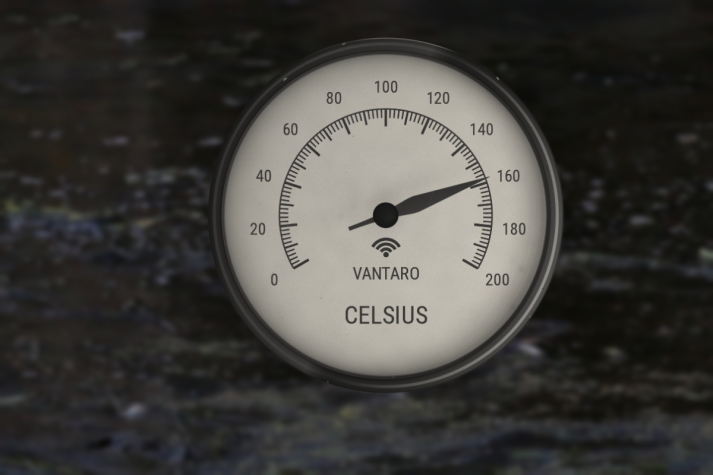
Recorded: 158 (°C)
